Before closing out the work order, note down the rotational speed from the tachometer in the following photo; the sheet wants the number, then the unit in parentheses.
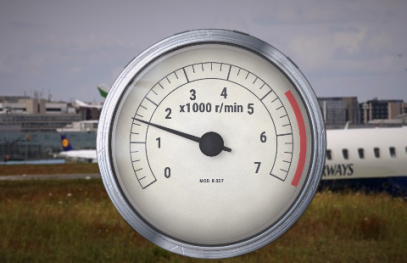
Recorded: 1500 (rpm)
